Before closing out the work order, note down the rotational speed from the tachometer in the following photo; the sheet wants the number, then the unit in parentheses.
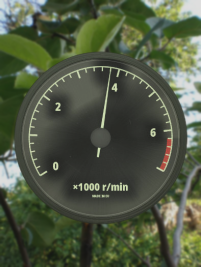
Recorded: 3800 (rpm)
